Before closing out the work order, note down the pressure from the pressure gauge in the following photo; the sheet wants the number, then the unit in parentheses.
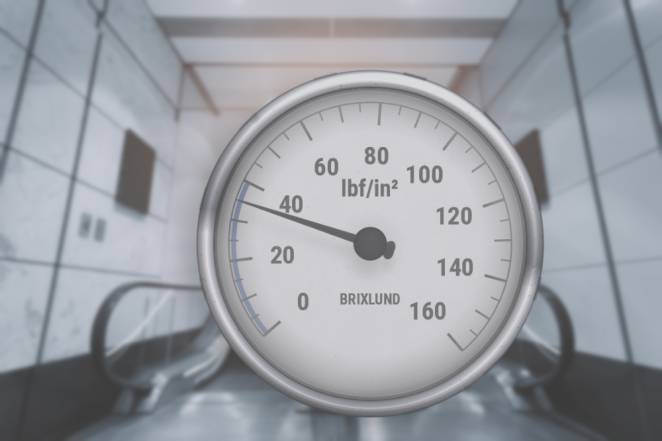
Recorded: 35 (psi)
